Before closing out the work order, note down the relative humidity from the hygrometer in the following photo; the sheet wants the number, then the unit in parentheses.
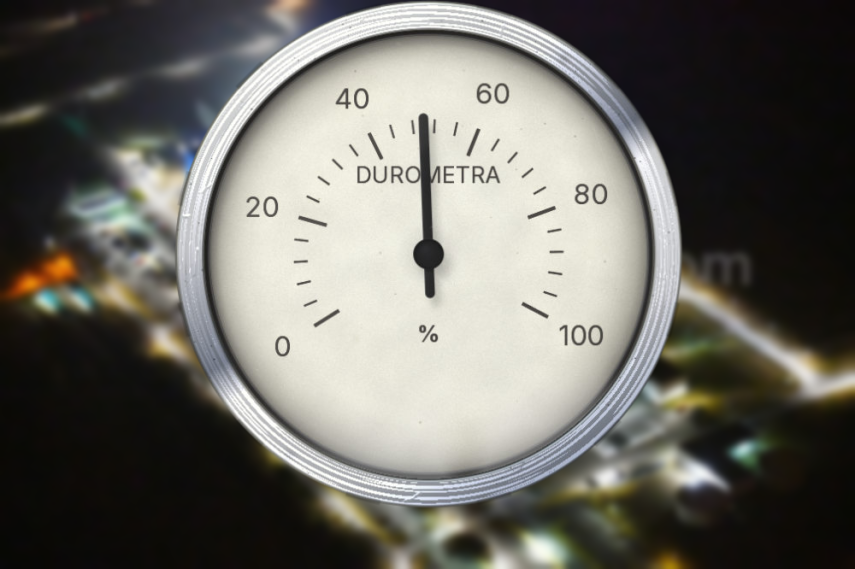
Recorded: 50 (%)
